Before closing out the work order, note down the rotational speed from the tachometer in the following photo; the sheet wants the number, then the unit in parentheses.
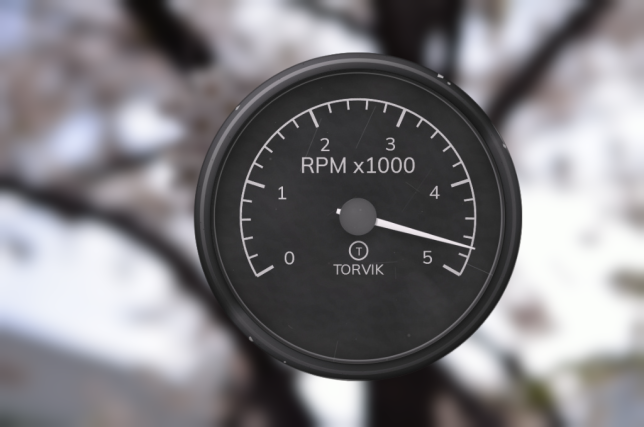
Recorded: 4700 (rpm)
